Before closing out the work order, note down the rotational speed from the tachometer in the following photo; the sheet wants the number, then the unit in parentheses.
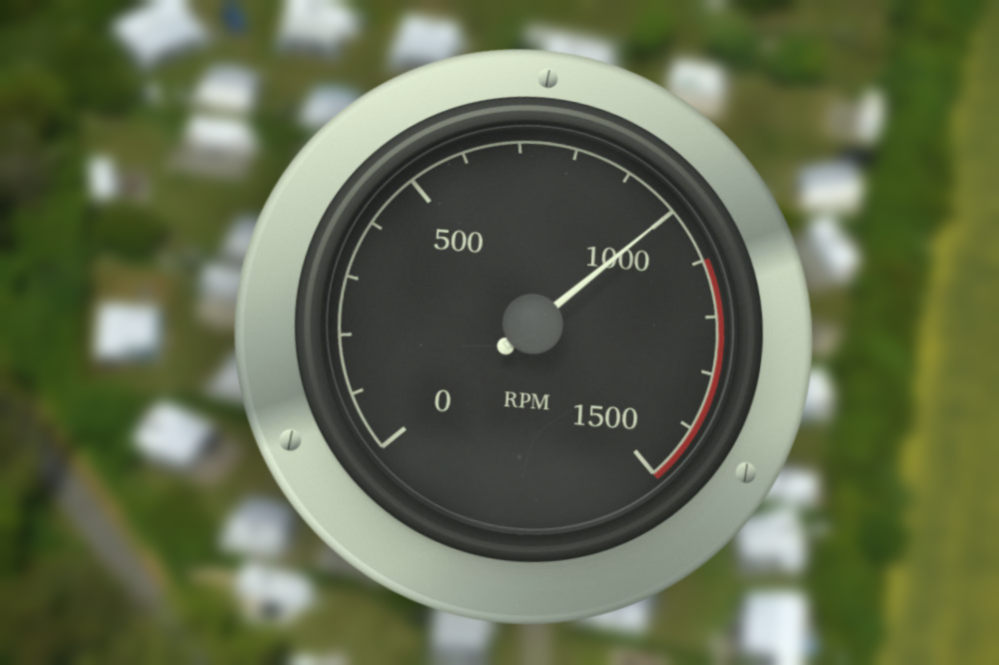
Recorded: 1000 (rpm)
